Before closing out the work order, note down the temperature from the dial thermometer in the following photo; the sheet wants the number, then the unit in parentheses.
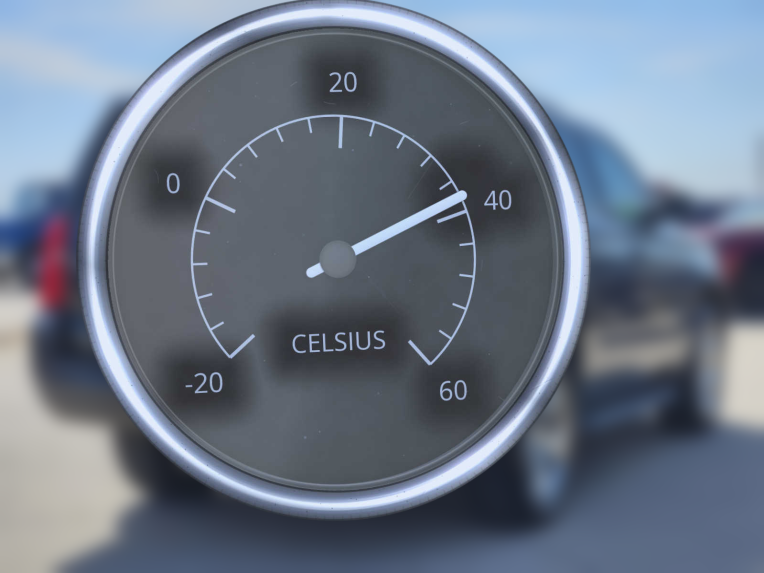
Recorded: 38 (°C)
